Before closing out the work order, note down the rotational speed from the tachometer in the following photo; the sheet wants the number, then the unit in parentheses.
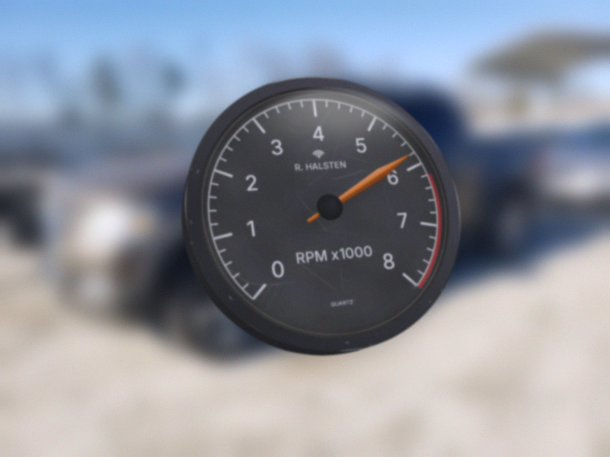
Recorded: 5800 (rpm)
